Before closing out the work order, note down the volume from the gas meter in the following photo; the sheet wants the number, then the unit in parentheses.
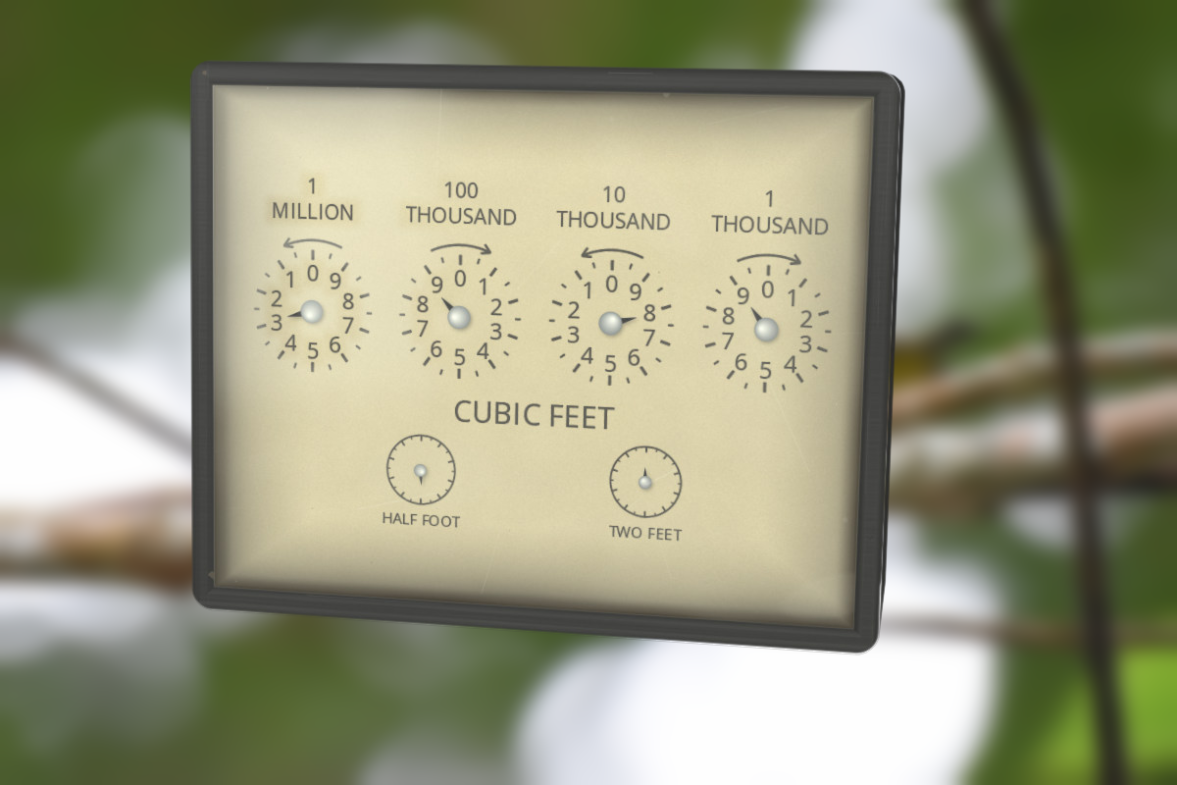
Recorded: 287900 (ft³)
